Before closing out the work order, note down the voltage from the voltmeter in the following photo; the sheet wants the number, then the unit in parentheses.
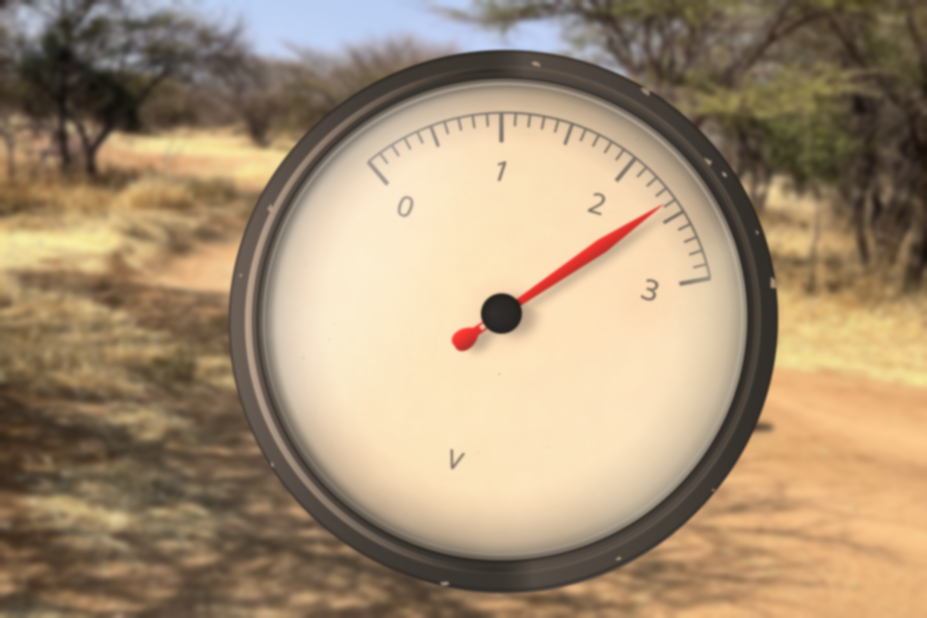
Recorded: 2.4 (V)
